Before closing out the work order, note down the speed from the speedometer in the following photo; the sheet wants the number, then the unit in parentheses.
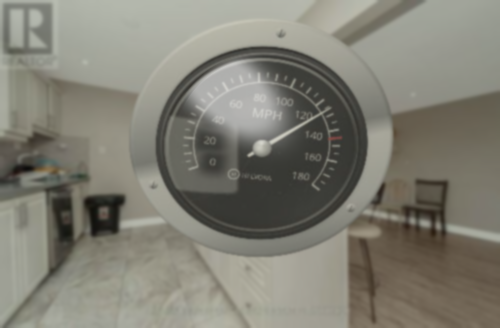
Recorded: 125 (mph)
